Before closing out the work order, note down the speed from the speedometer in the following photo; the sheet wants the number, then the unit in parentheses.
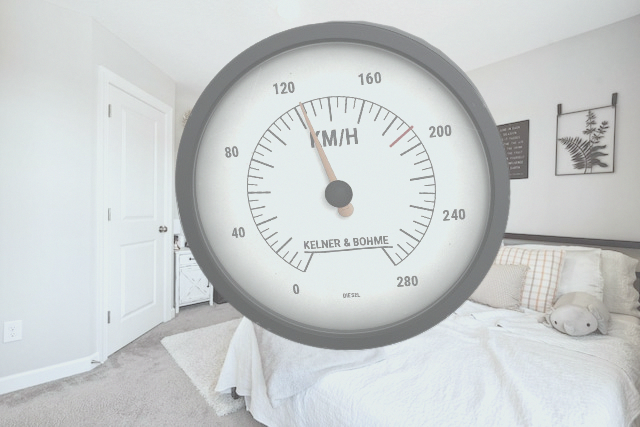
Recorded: 125 (km/h)
